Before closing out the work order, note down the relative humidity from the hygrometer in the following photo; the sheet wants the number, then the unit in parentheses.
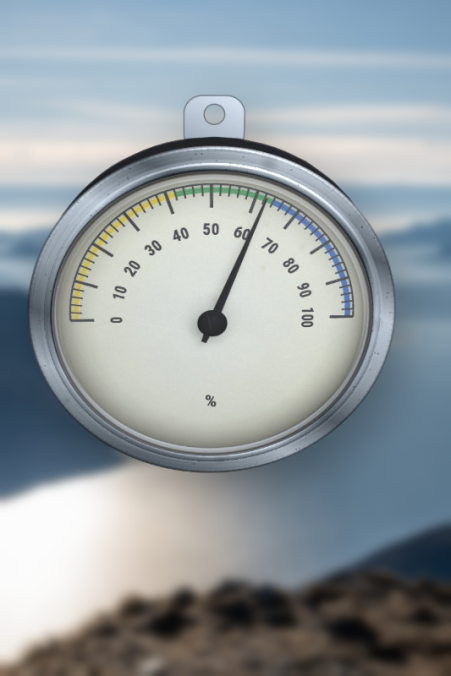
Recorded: 62 (%)
